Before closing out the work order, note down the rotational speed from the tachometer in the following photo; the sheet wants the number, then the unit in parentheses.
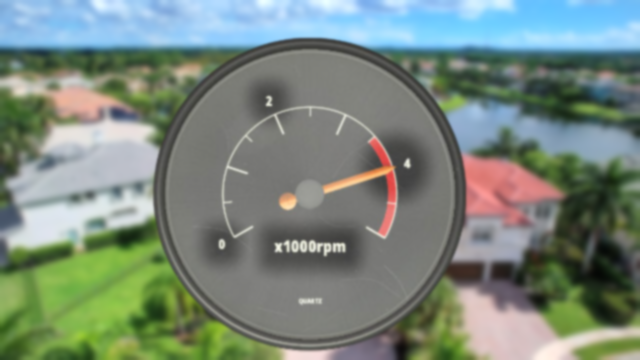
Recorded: 4000 (rpm)
